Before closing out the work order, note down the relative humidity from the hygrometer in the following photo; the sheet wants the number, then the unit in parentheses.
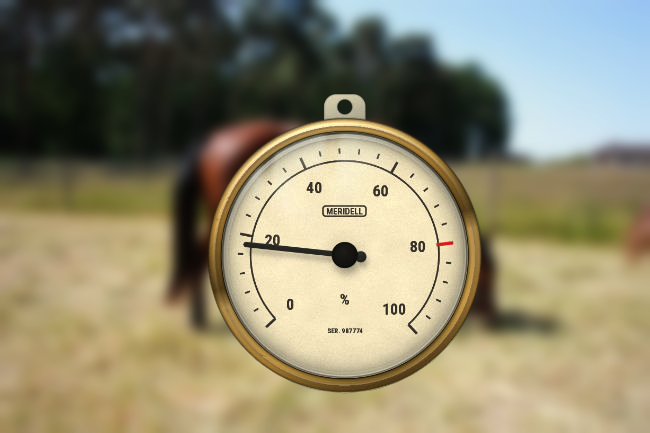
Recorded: 18 (%)
